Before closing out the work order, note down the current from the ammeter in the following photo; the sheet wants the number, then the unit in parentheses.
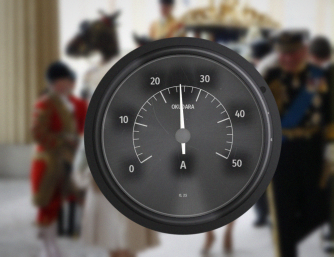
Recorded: 25 (A)
